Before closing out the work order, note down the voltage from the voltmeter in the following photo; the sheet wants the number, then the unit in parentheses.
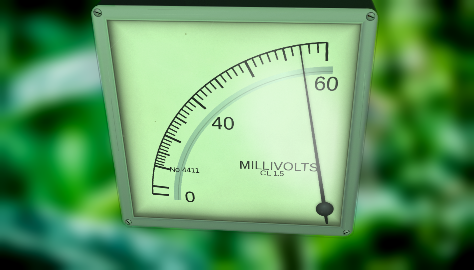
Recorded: 57 (mV)
